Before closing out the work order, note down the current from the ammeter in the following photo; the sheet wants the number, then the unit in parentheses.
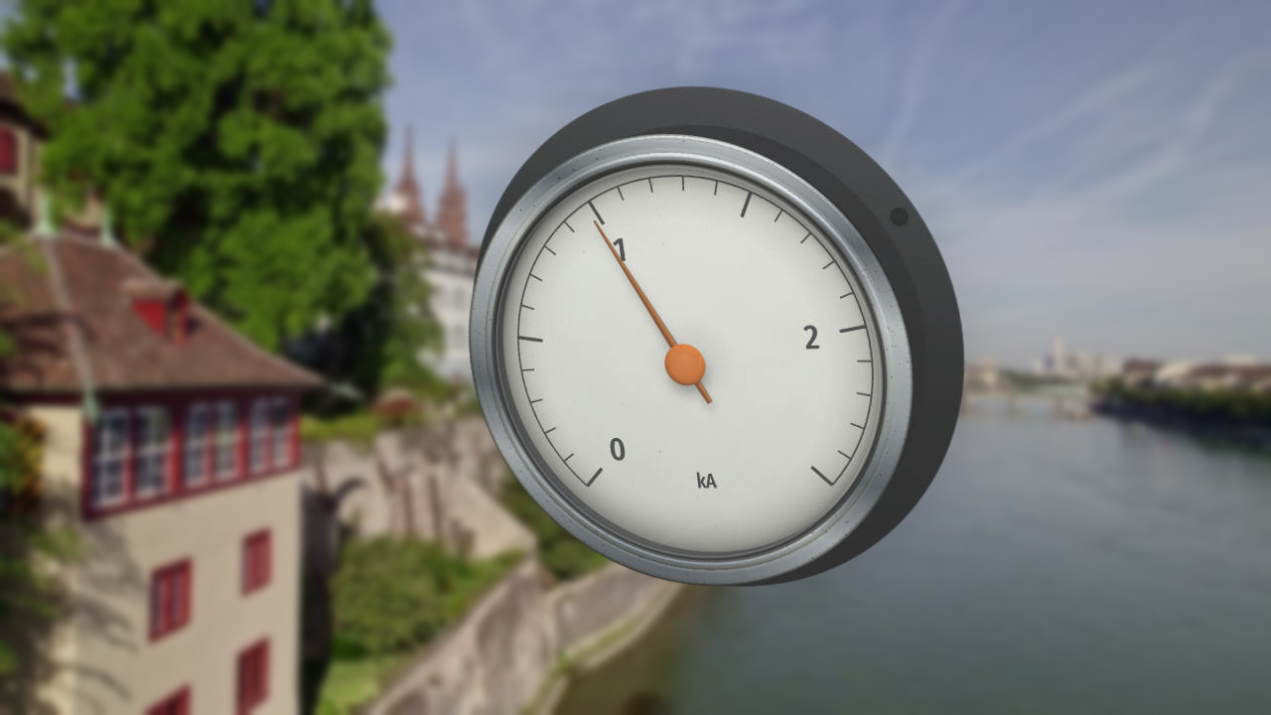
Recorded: 1 (kA)
